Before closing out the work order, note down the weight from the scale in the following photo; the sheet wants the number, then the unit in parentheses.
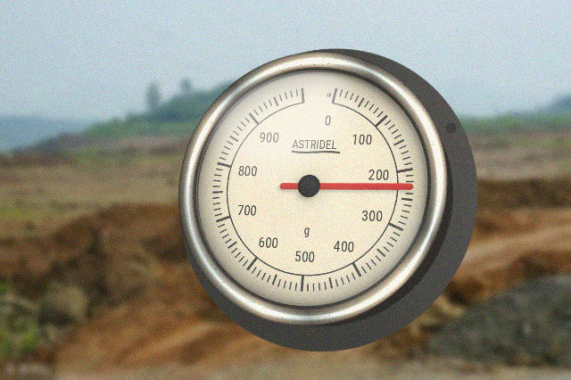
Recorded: 230 (g)
